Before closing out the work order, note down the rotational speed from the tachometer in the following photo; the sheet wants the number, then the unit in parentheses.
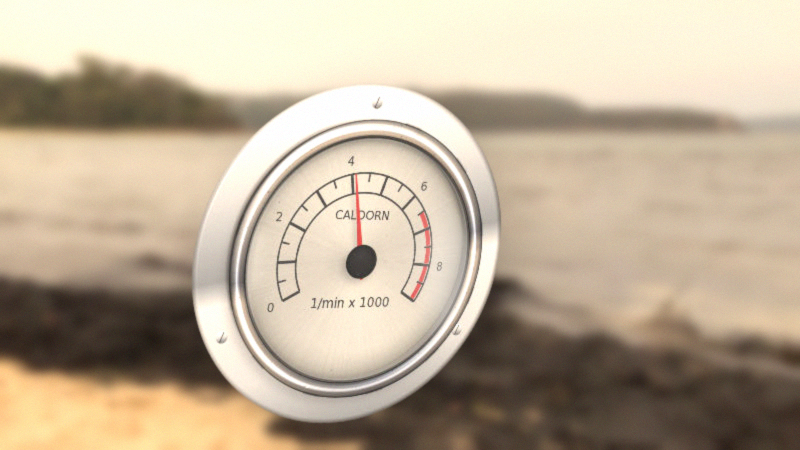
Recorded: 4000 (rpm)
